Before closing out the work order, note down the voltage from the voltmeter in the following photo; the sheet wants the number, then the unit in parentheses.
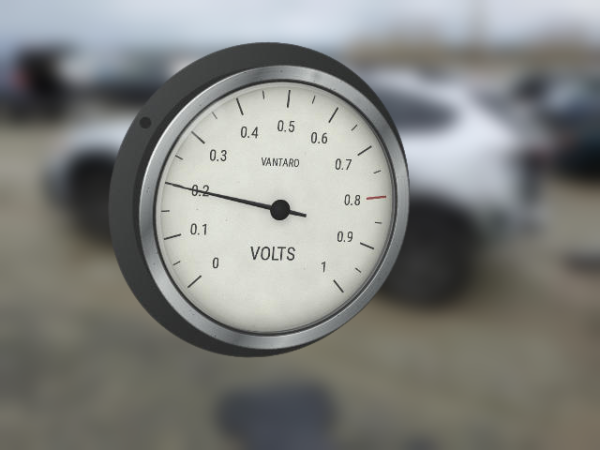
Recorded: 0.2 (V)
